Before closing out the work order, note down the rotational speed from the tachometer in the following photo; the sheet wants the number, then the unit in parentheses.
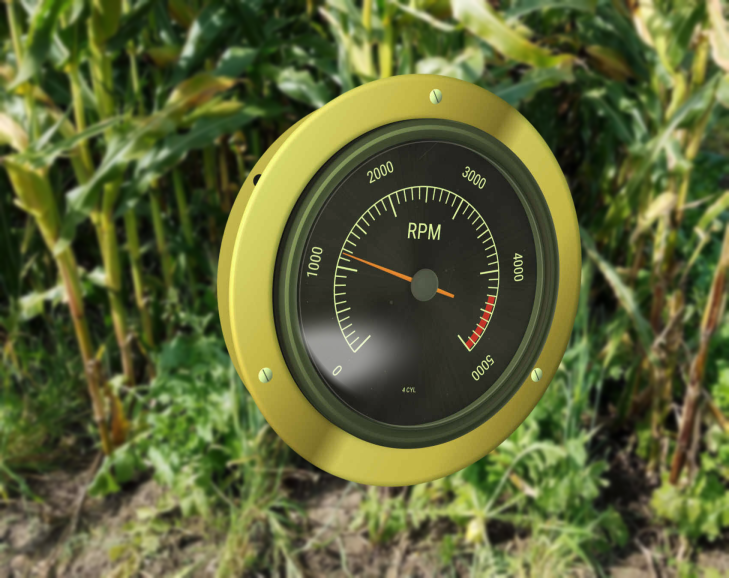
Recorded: 1150 (rpm)
